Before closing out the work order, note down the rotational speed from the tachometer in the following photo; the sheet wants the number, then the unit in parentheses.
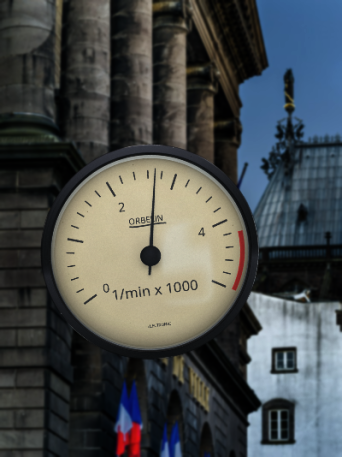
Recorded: 2700 (rpm)
